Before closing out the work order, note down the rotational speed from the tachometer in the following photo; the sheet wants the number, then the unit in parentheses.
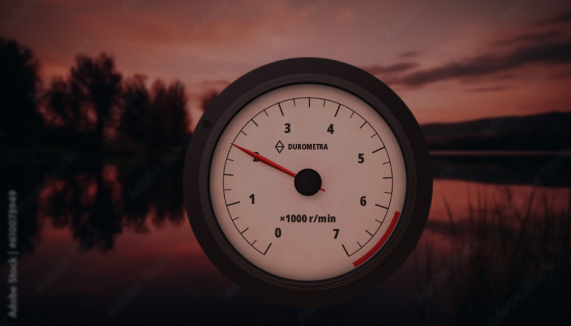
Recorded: 2000 (rpm)
